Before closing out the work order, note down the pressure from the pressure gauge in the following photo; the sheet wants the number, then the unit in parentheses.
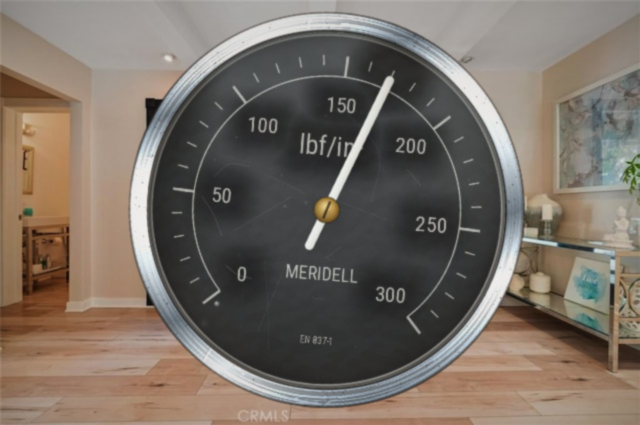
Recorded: 170 (psi)
